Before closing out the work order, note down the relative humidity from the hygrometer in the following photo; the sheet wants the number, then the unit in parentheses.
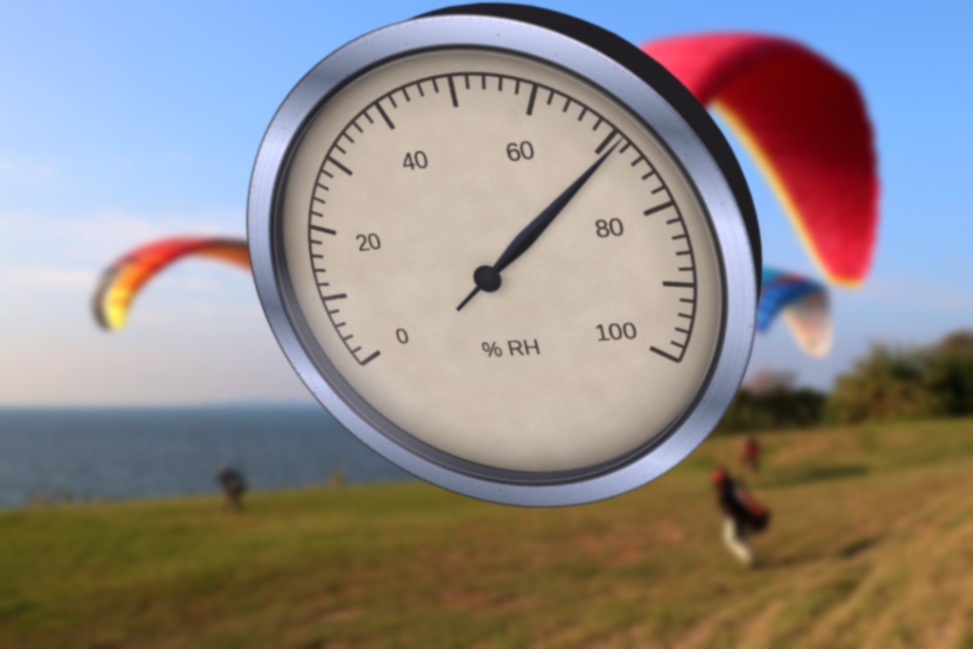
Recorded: 71 (%)
